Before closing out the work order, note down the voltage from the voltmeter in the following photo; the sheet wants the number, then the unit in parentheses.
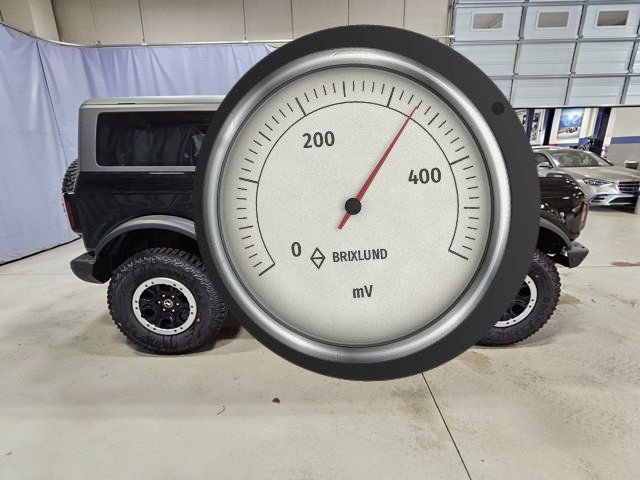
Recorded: 330 (mV)
